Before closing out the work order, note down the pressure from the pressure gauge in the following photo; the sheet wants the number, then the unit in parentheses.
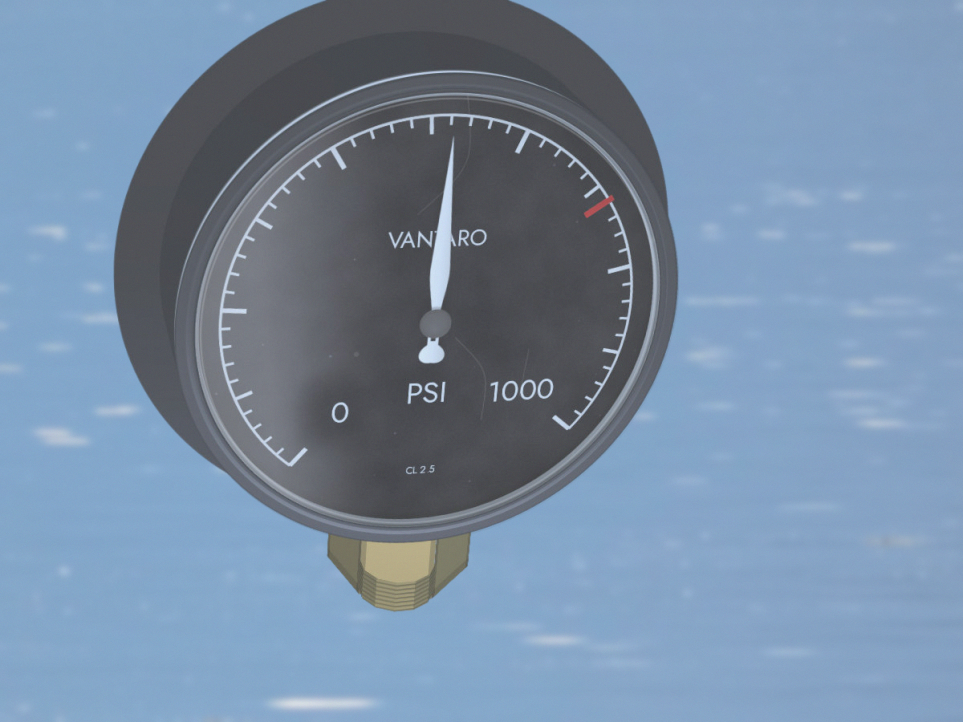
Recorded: 520 (psi)
